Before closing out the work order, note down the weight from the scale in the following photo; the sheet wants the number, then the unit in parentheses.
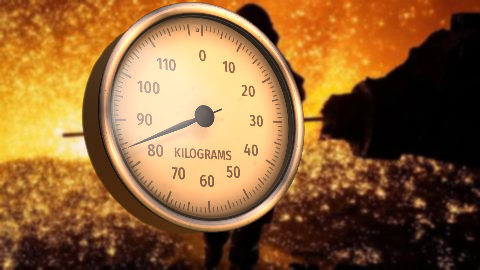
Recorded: 84 (kg)
